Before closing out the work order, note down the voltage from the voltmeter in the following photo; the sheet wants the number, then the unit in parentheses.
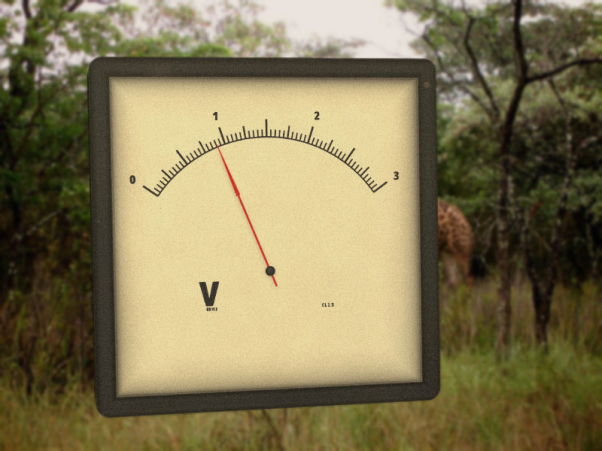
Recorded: 0.9 (V)
